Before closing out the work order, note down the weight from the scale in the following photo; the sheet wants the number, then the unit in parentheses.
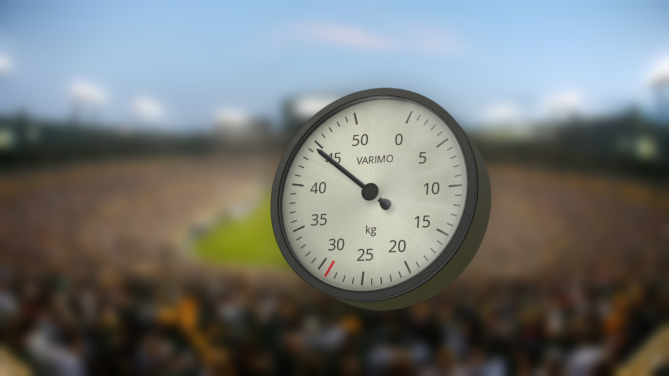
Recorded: 44.5 (kg)
